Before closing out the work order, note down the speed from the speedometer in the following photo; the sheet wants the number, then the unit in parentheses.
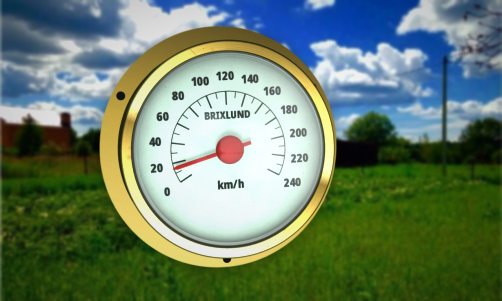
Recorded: 15 (km/h)
